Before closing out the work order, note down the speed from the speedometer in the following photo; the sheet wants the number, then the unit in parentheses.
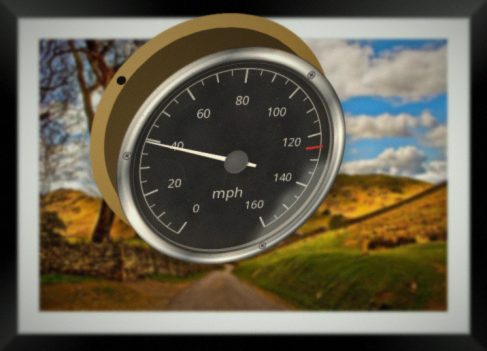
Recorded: 40 (mph)
